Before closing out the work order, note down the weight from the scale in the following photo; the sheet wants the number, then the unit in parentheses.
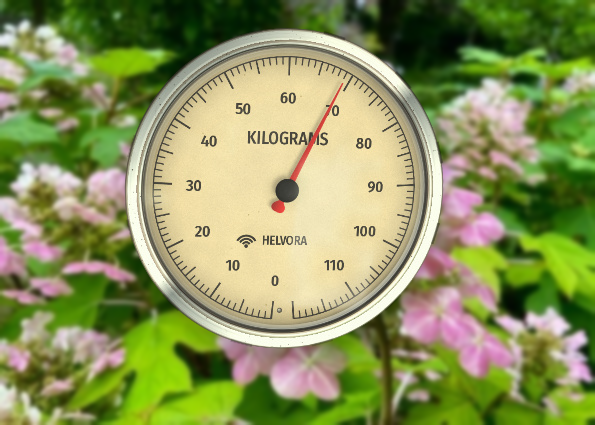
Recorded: 69 (kg)
